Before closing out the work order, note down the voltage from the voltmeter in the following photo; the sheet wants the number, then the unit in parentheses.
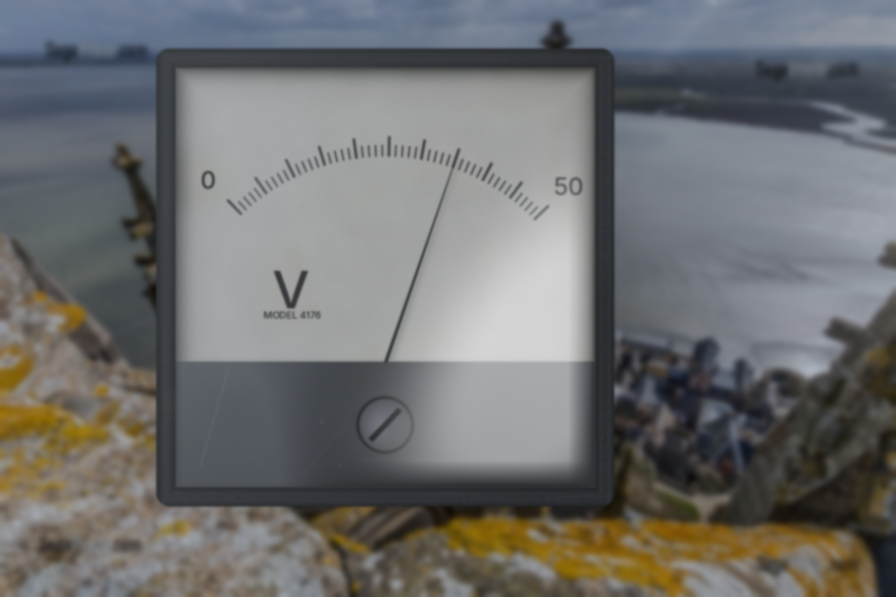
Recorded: 35 (V)
